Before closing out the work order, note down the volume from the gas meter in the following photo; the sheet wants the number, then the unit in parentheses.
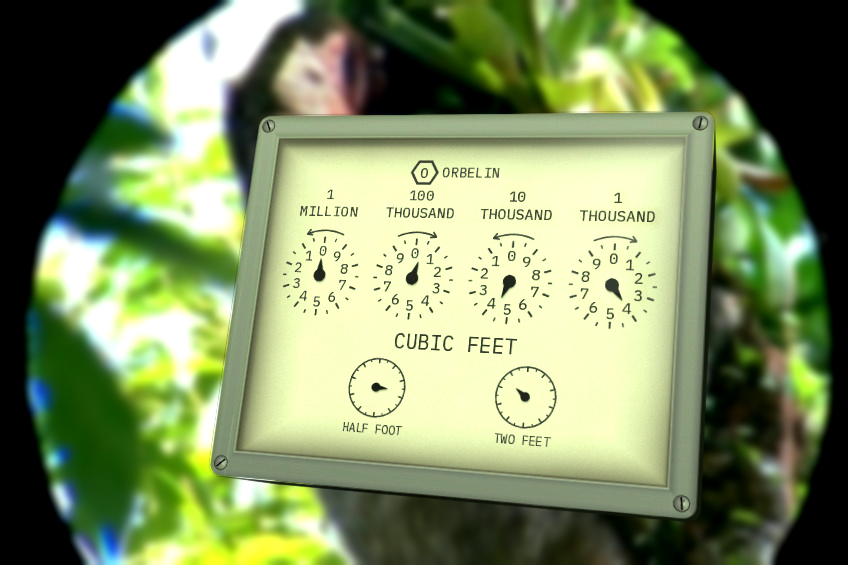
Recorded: 4400 (ft³)
